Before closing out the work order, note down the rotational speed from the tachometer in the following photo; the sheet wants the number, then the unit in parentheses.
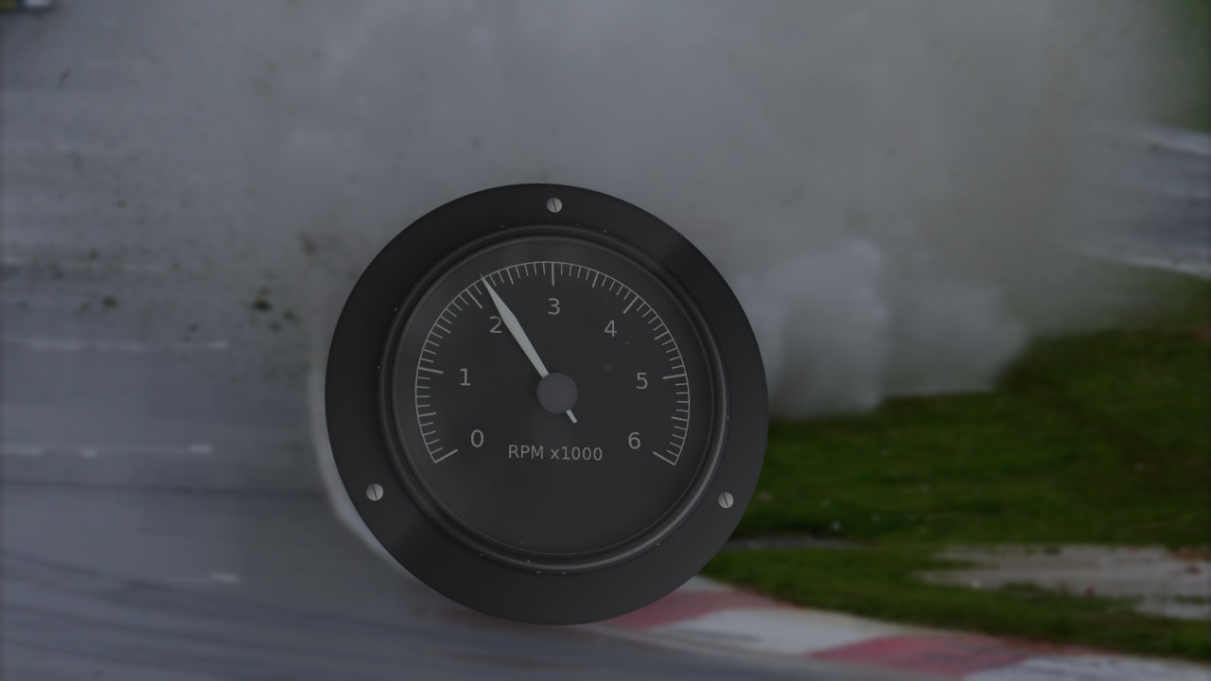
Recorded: 2200 (rpm)
